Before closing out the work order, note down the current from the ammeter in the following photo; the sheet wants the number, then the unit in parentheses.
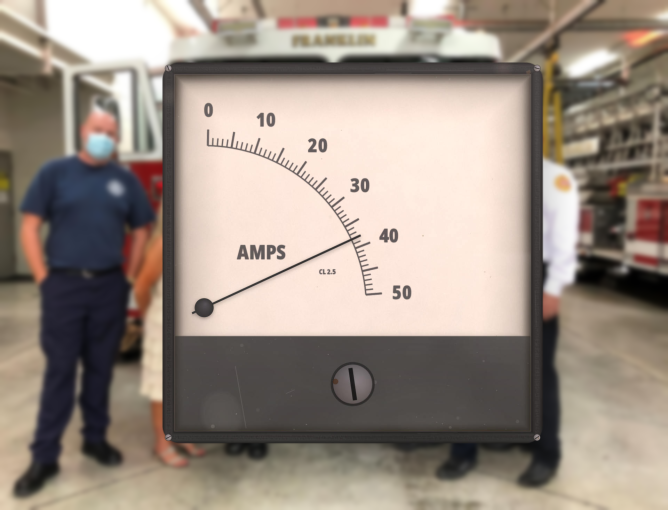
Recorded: 38 (A)
